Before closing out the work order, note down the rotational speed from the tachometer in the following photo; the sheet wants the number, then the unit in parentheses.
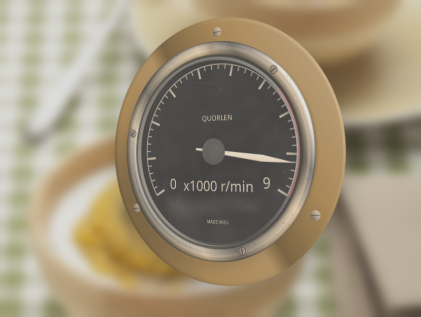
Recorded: 8200 (rpm)
